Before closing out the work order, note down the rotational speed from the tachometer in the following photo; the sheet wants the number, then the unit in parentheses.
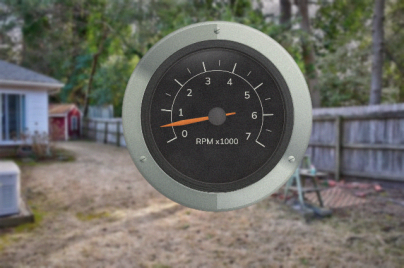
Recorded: 500 (rpm)
